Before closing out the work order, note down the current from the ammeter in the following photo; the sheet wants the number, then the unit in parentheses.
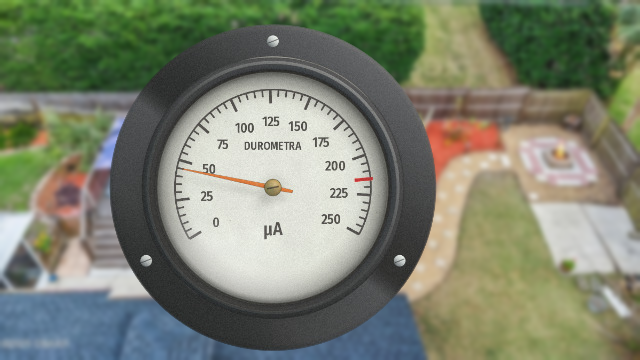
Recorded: 45 (µA)
